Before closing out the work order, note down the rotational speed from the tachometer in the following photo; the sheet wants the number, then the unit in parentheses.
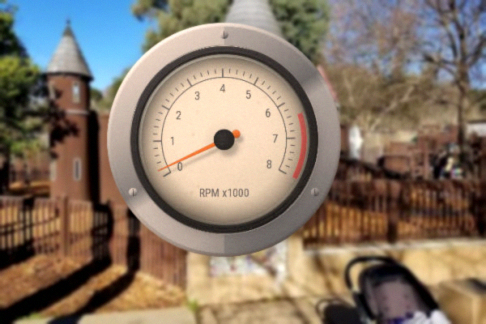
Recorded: 200 (rpm)
